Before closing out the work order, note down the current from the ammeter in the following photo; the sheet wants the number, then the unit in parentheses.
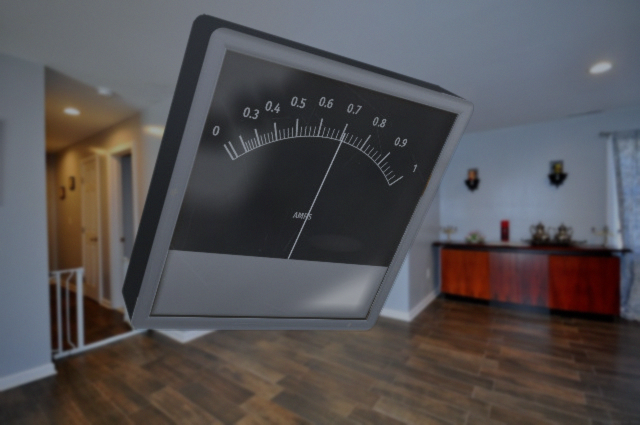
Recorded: 0.7 (A)
